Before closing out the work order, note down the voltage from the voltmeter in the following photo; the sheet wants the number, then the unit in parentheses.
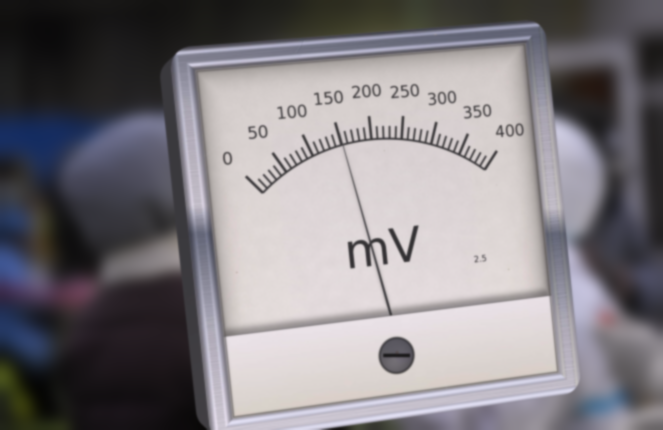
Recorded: 150 (mV)
